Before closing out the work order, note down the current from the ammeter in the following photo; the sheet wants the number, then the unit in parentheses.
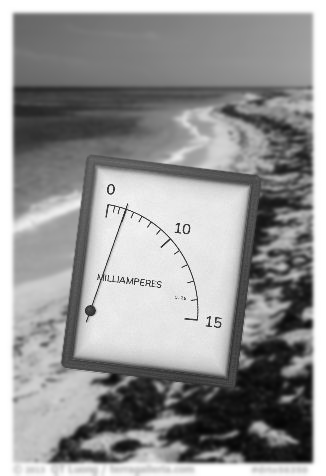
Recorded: 5 (mA)
